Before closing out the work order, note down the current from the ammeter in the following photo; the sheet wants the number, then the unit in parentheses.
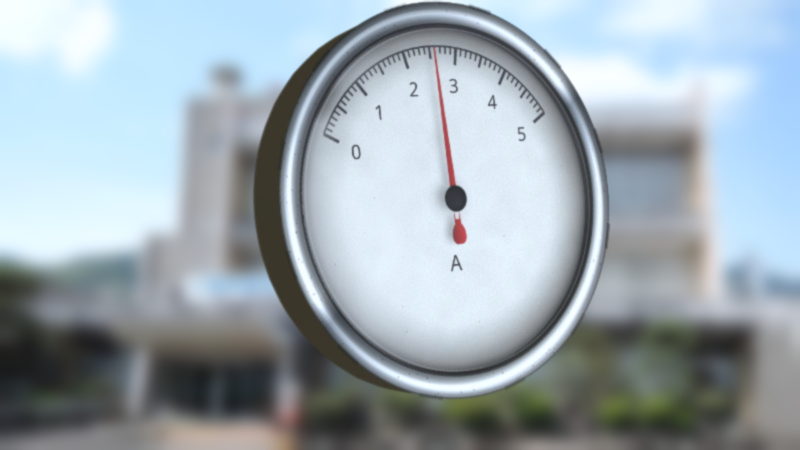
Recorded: 2.5 (A)
